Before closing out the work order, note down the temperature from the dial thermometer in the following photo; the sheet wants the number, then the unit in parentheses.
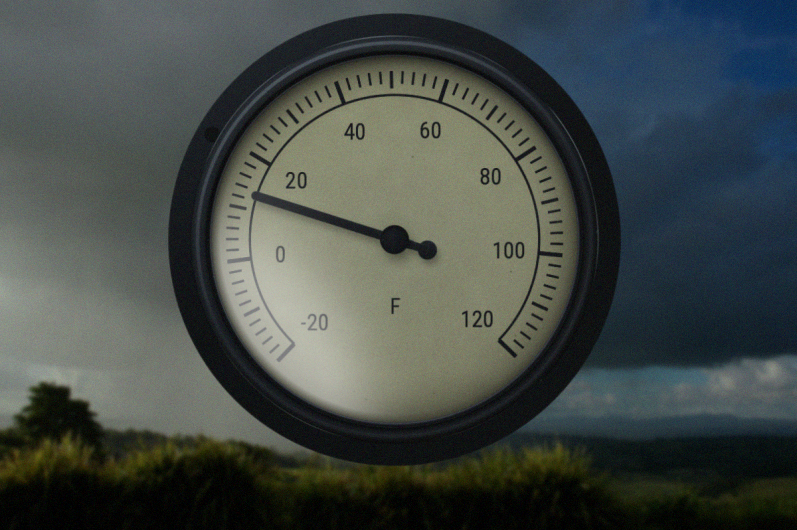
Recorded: 13 (°F)
